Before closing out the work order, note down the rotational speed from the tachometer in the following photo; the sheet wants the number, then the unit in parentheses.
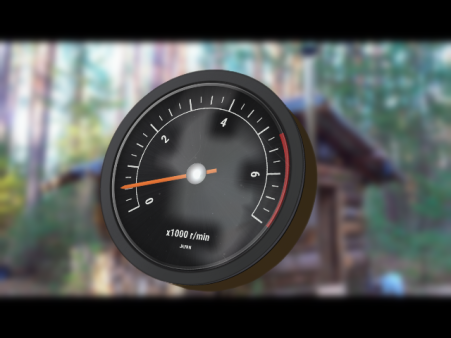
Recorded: 500 (rpm)
